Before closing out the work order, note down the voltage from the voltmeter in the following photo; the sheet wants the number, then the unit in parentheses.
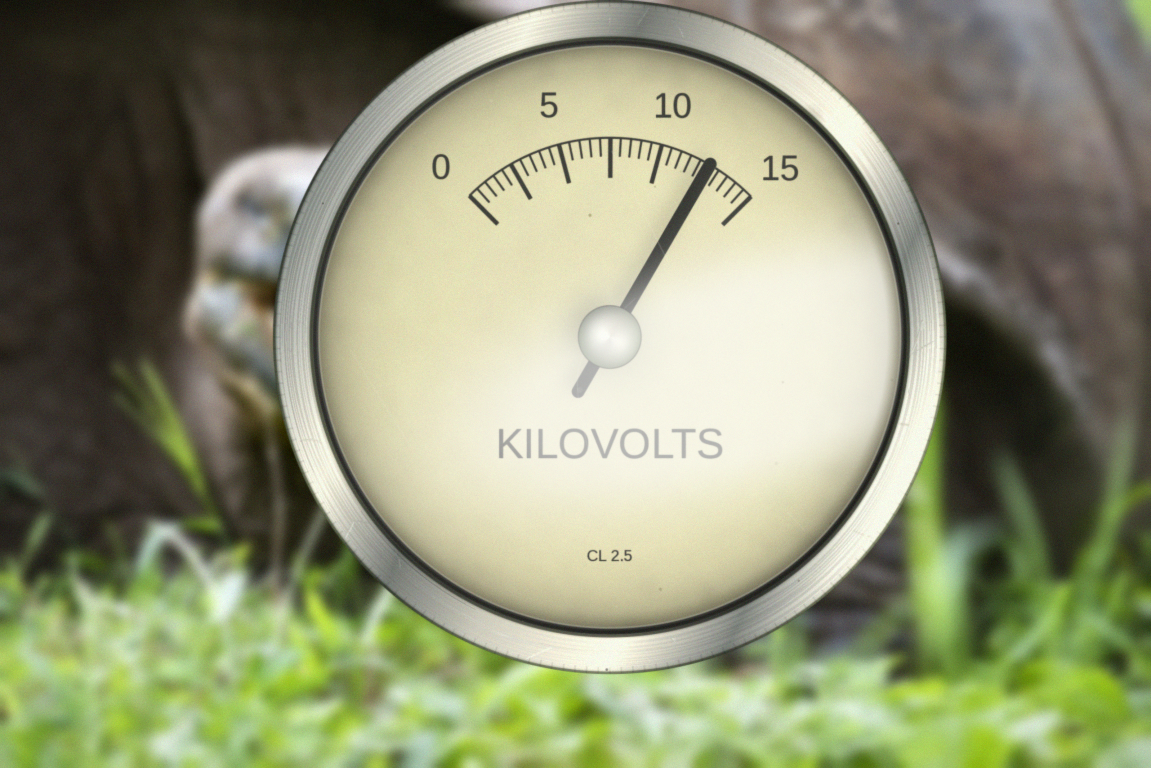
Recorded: 12.5 (kV)
